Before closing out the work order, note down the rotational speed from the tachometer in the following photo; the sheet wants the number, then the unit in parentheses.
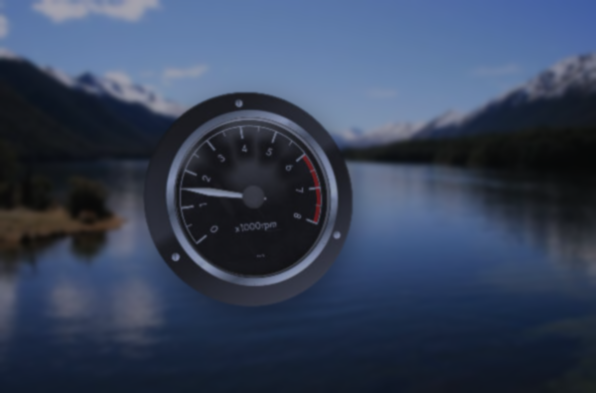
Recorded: 1500 (rpm)
